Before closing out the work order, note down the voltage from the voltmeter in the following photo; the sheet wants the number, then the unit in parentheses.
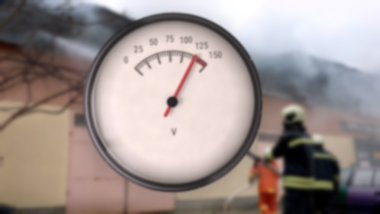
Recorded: 125 (V)
